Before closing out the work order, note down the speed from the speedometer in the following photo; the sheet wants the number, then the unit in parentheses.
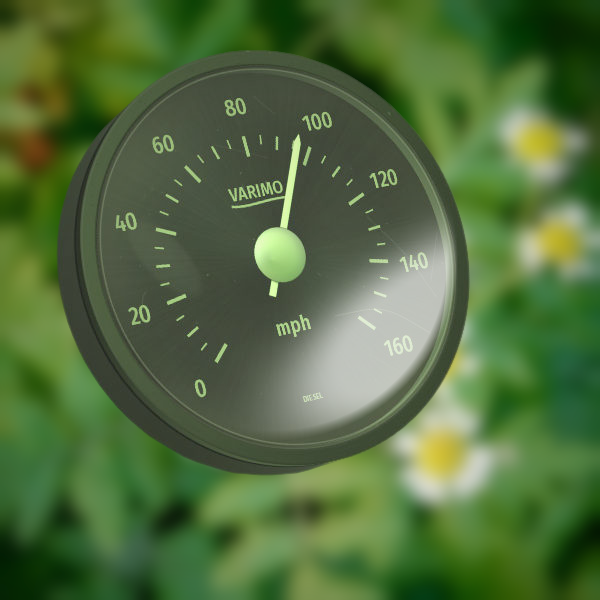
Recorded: 95 (mph)
